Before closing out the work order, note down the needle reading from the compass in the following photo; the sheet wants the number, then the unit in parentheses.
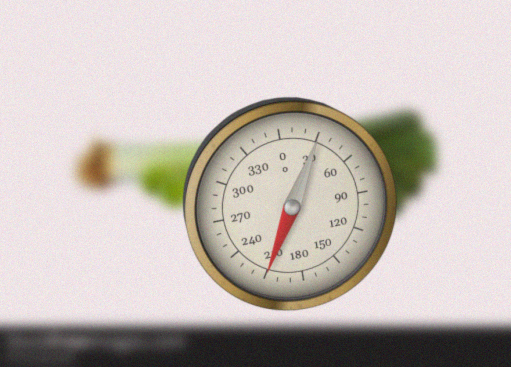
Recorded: 210 (°)
